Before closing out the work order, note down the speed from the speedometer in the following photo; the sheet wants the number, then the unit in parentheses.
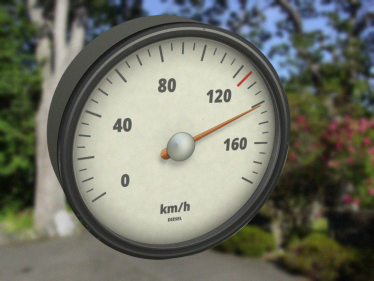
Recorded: 140 (km/h)
